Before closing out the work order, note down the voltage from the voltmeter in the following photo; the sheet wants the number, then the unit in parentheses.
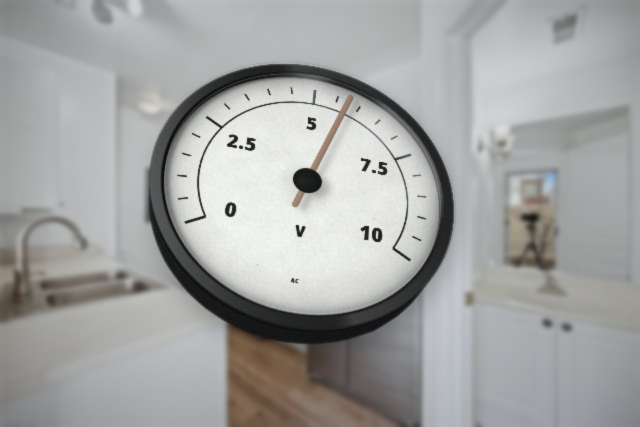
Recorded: 5.75 (V)
